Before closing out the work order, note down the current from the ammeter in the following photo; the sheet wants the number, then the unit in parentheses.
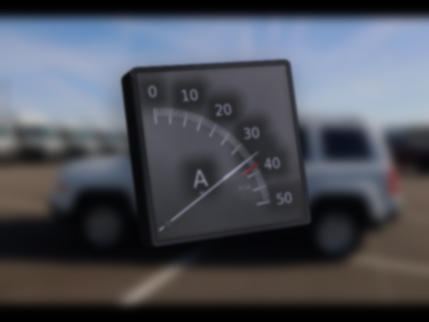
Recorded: 35 (A)
